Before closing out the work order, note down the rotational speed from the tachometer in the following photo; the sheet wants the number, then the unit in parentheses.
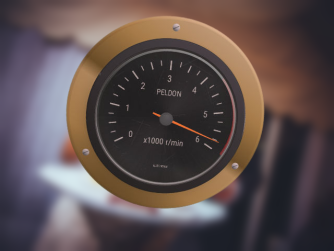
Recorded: 5750 (rpm)
